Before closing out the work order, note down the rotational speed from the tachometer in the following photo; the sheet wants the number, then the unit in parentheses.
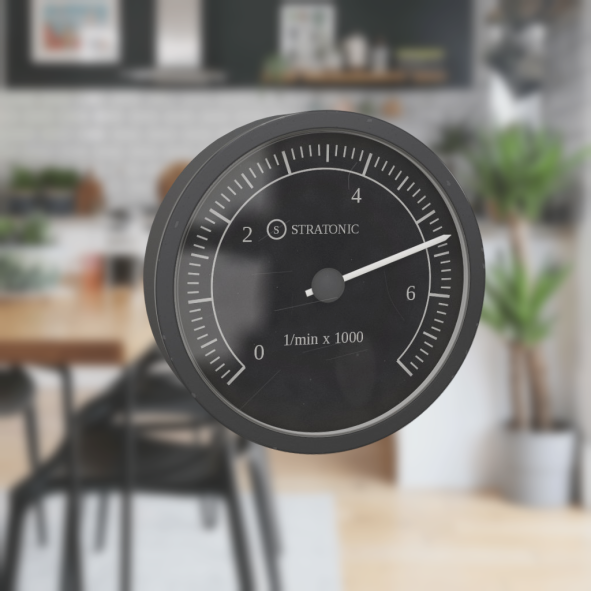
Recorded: 5300 (rpm)
